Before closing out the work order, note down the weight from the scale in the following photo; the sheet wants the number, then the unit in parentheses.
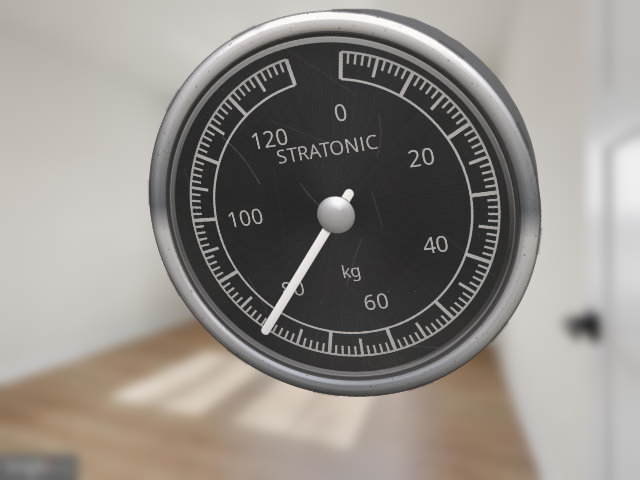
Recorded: 80 (kg)
